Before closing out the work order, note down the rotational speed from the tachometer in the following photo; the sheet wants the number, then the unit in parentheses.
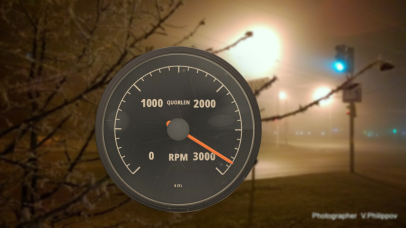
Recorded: 2850 (rpm)
